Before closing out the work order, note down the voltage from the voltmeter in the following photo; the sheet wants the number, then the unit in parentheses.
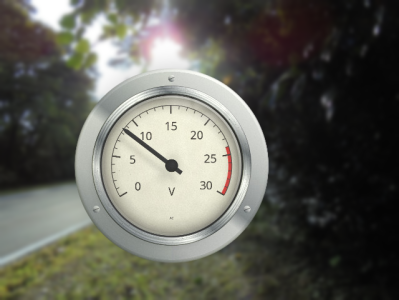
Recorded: 8.5 (V)
